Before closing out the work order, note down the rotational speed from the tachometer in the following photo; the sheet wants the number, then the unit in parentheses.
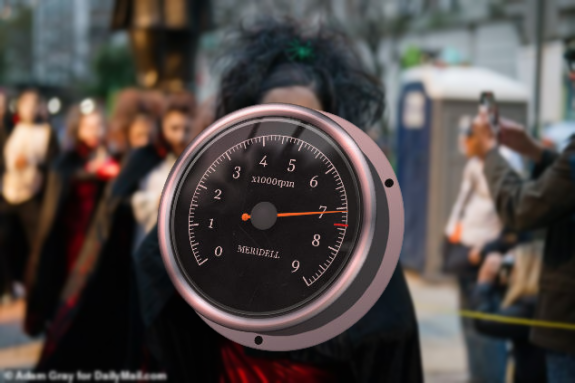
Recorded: 7100 (rpm)
